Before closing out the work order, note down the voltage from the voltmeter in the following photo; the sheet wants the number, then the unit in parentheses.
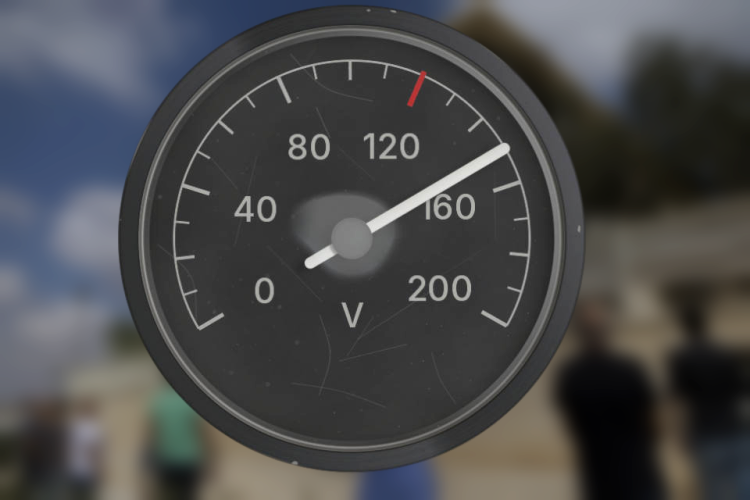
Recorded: 150 (V)
